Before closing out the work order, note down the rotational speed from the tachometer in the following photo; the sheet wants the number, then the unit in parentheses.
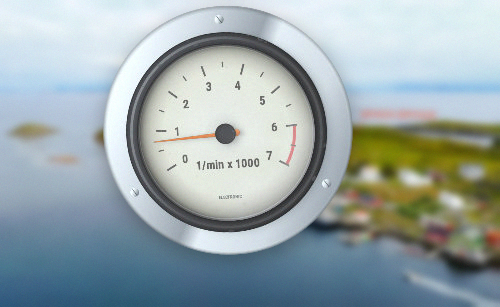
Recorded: 750 (rpm)
